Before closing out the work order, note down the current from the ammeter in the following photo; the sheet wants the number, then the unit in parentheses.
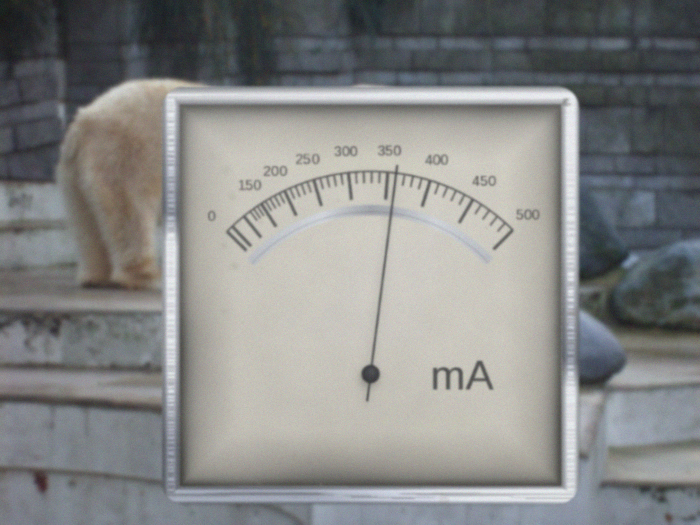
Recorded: 360 (mA)
